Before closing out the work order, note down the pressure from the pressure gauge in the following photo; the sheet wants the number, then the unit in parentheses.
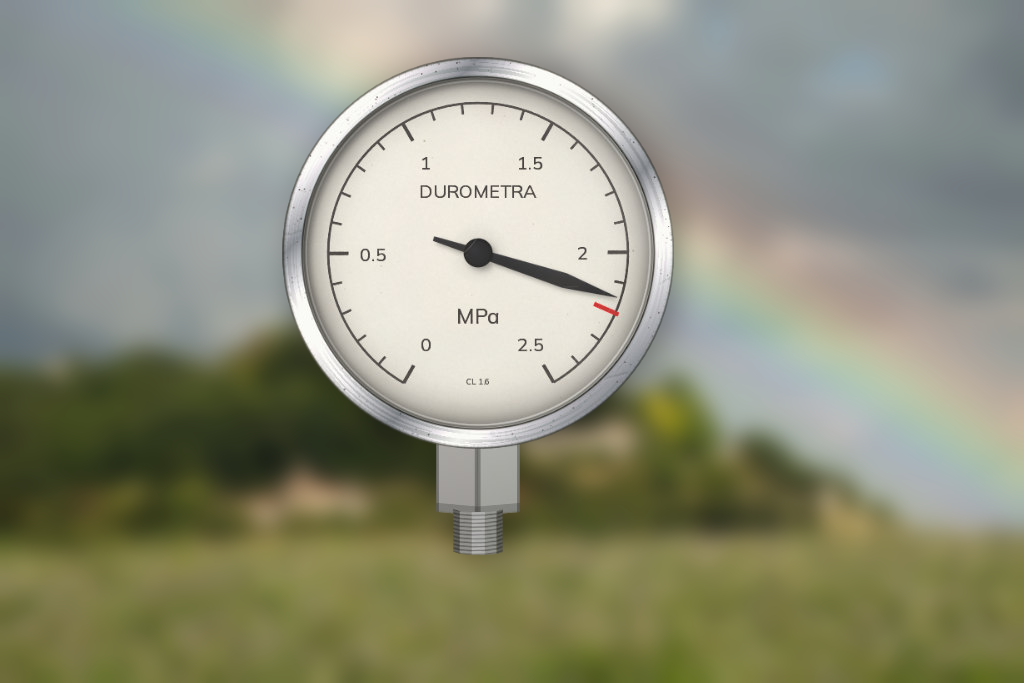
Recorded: 2.15 (MPa)
